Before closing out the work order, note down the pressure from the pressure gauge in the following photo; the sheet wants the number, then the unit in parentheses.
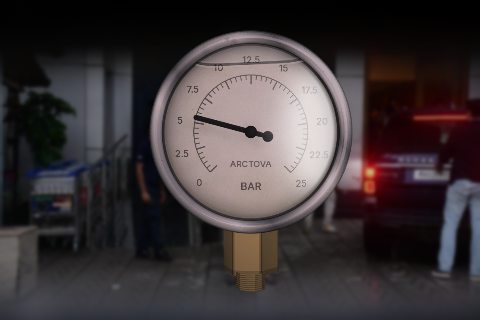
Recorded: 5.5 (bar)
